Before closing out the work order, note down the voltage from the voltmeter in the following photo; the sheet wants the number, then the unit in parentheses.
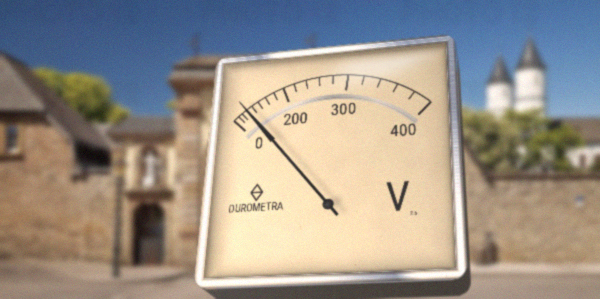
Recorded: 100 (V)
